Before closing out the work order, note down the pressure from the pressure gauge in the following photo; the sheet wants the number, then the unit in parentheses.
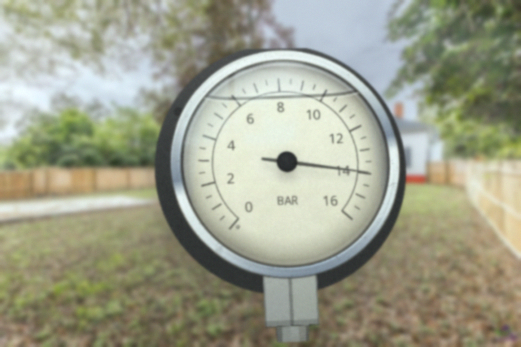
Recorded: 14 (bar)
